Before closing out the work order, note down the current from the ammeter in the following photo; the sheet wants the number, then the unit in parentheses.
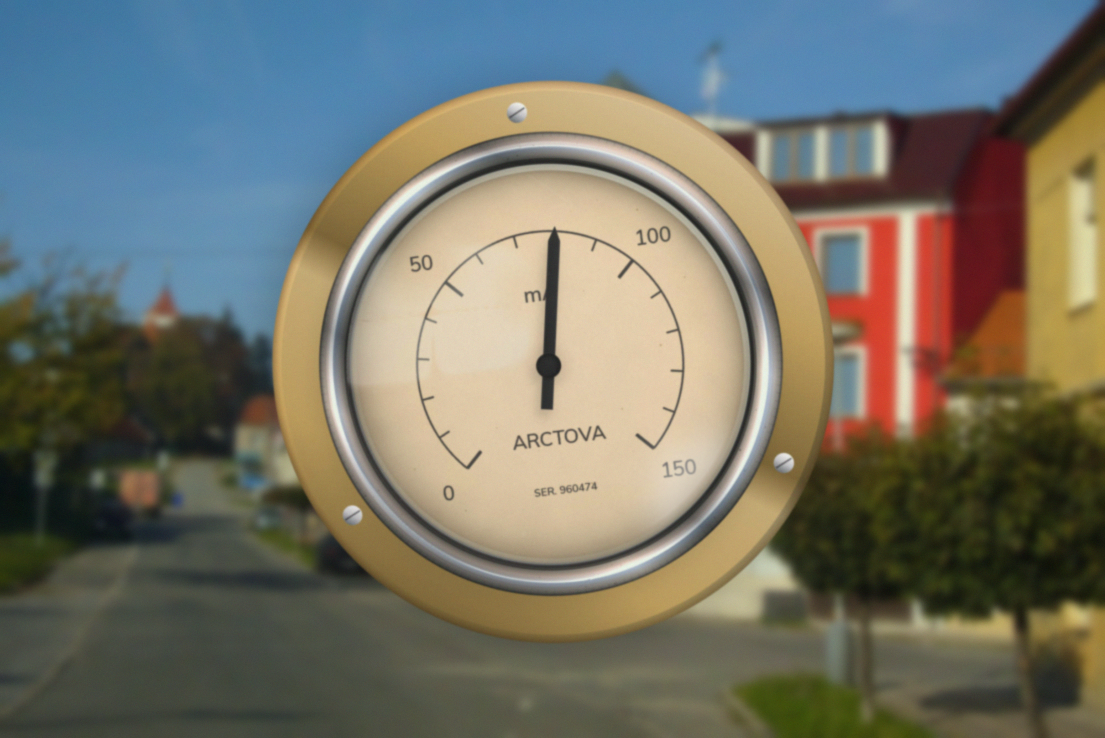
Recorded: 80 (mA)
